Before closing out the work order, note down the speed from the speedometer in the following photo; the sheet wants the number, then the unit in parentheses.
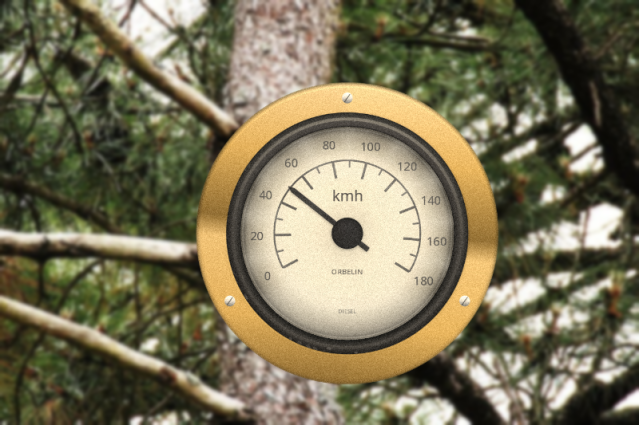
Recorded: 50 (km/h)
